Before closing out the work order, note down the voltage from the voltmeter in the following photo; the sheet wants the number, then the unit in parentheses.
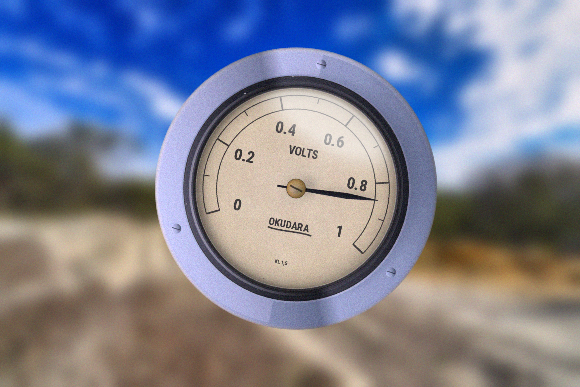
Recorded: 0.85 (V)
